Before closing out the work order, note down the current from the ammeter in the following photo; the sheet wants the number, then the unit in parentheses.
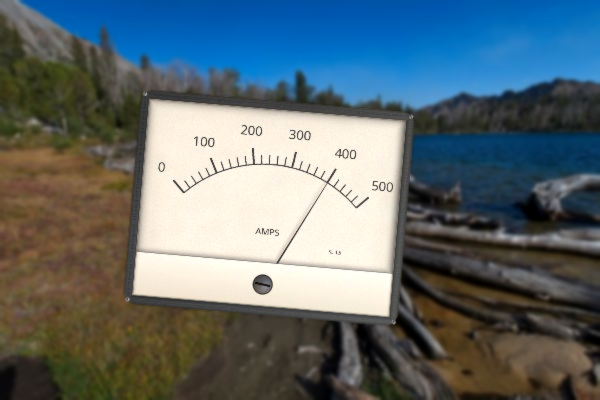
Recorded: 400 (A)
